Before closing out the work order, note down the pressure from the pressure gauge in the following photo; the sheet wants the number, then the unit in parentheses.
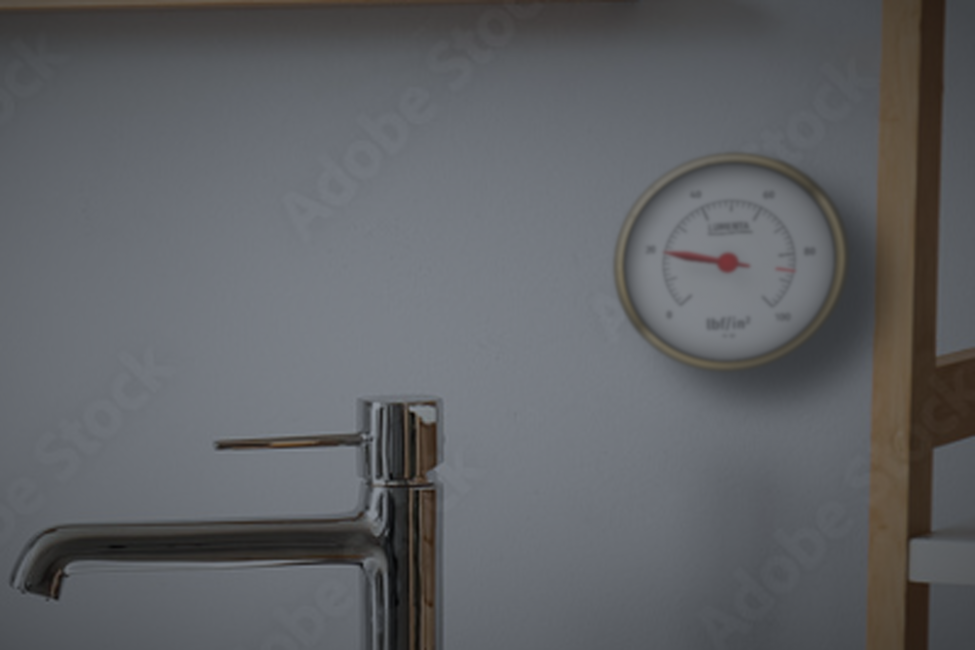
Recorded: 20 (psi)
